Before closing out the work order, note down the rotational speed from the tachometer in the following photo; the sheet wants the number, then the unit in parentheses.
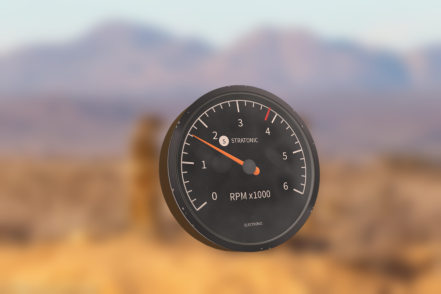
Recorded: 1600 (rpm)
